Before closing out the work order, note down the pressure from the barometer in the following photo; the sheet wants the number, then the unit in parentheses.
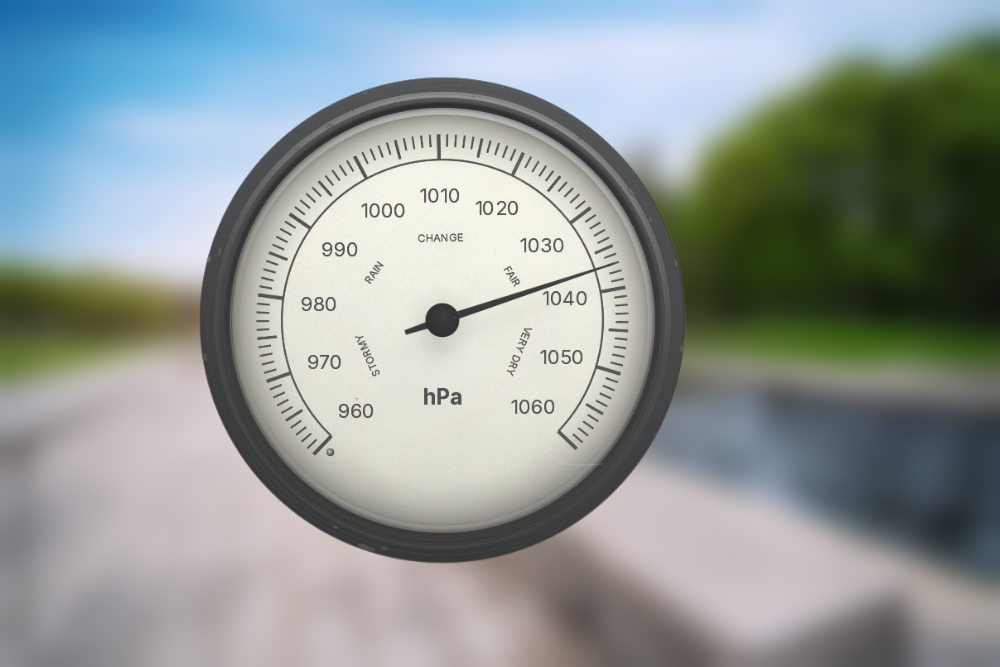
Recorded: 1037 (hPa)
